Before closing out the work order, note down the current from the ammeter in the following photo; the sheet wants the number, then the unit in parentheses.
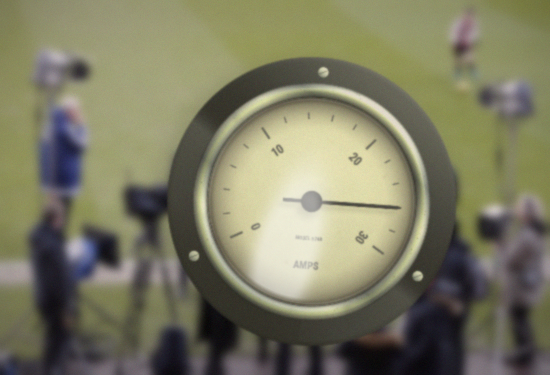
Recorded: 26 (A)
